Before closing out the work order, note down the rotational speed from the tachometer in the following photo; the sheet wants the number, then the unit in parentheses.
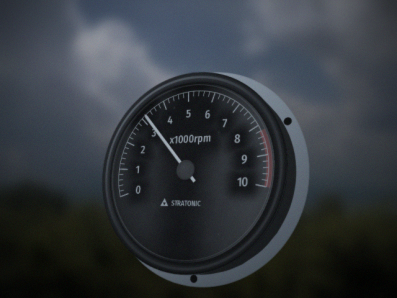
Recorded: 3200 (rpm)
